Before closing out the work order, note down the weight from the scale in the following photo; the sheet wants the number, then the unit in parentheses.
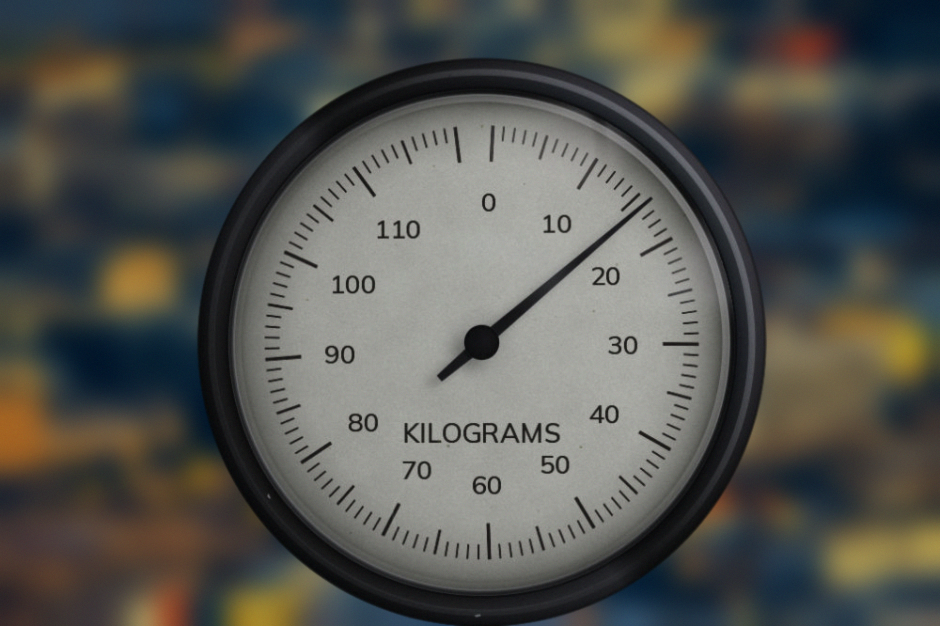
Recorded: 16 (kg)
